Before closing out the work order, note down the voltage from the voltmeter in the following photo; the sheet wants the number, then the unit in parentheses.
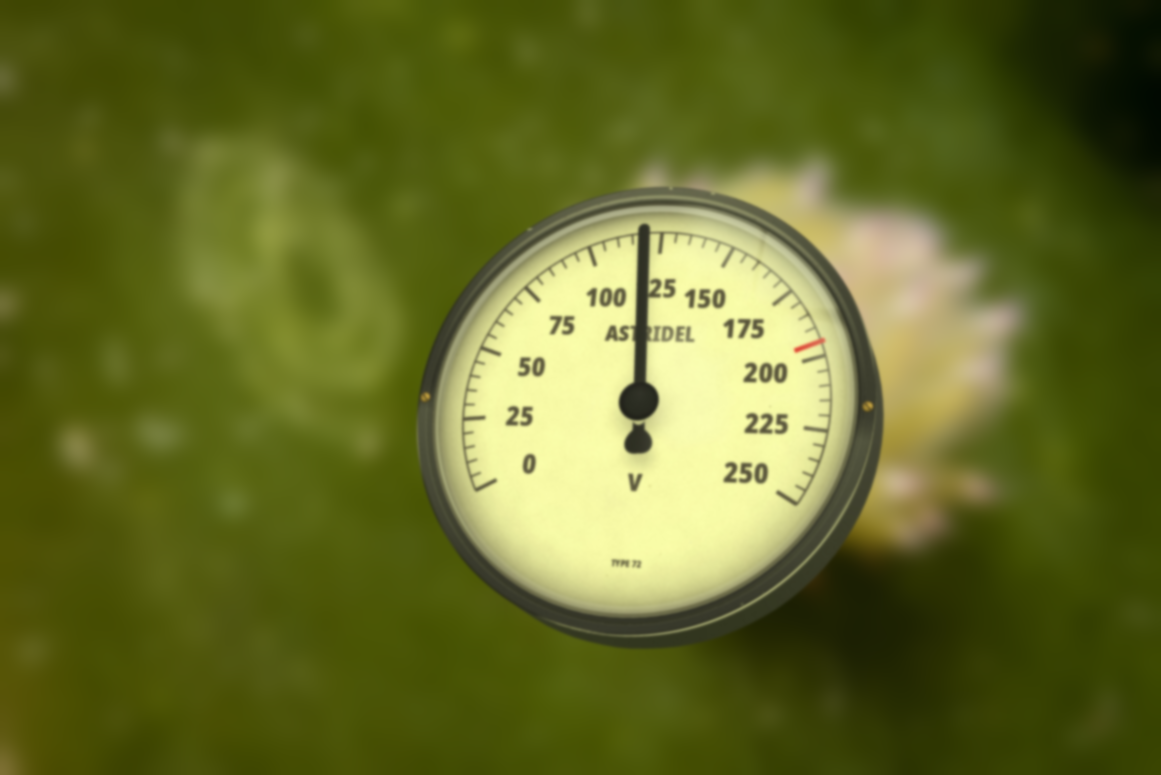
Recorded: 120 (V)
